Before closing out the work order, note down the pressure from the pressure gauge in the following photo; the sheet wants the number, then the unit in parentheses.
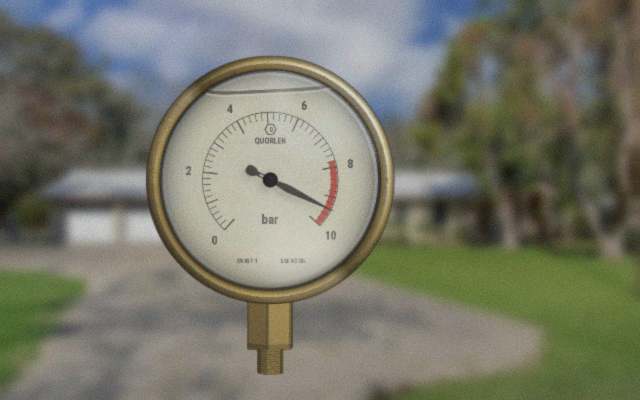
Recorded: 9.4 (bar)
